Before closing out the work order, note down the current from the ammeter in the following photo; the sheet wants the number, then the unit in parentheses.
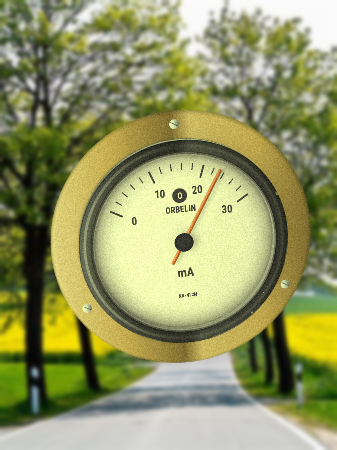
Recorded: 23 (mA)
